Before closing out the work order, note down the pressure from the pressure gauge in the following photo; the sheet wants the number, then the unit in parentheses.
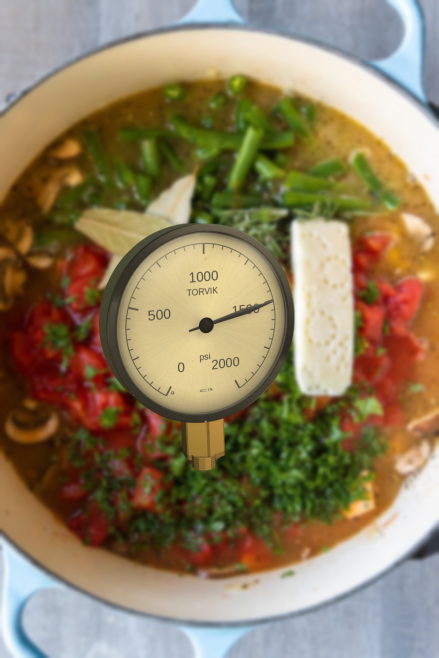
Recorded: 1500 (psi)
